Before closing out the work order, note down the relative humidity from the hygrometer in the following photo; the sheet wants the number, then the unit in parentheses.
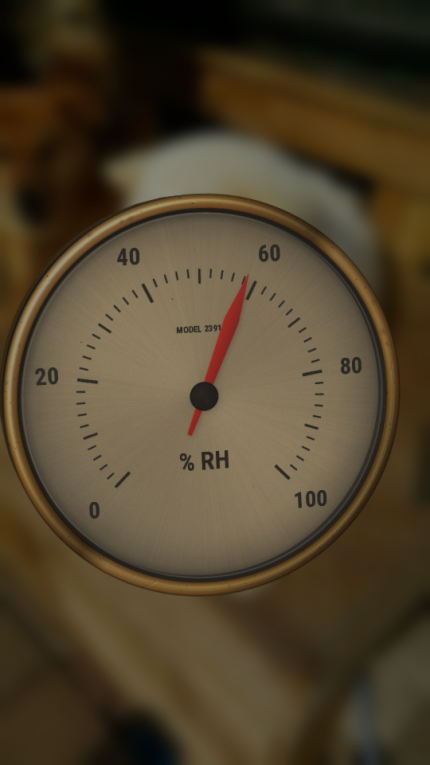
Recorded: 58 (%)
